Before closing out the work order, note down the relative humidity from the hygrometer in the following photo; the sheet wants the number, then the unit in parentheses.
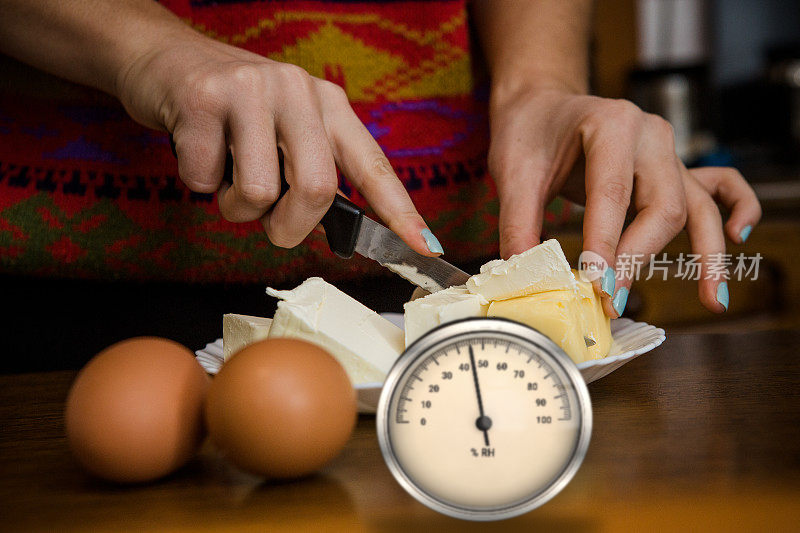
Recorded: 45 (%)
